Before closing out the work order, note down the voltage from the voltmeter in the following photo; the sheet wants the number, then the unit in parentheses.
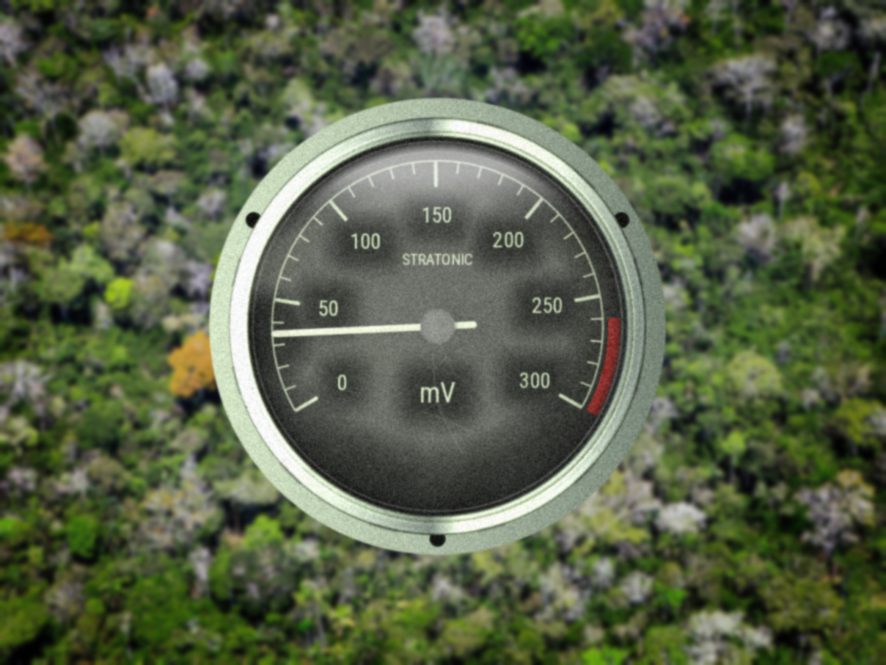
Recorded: 35 (mV)
